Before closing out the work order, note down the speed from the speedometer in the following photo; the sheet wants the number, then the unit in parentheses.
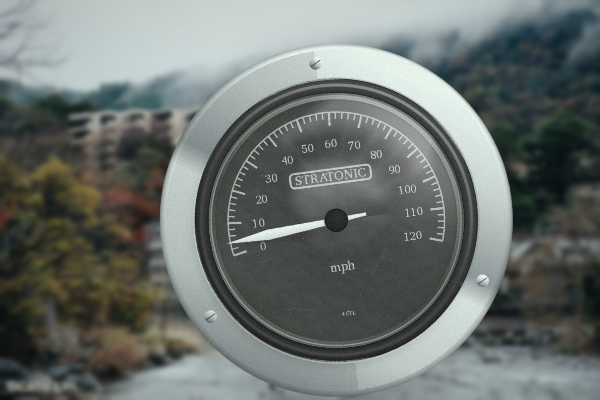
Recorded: 4 (mph)
